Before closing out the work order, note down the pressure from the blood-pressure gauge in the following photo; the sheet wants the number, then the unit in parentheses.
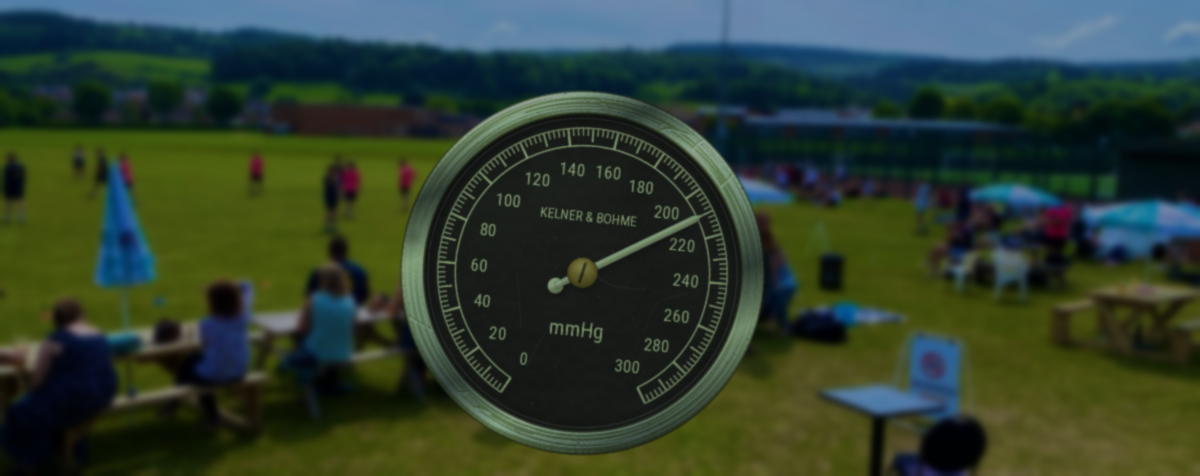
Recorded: 210 (mmHg)
